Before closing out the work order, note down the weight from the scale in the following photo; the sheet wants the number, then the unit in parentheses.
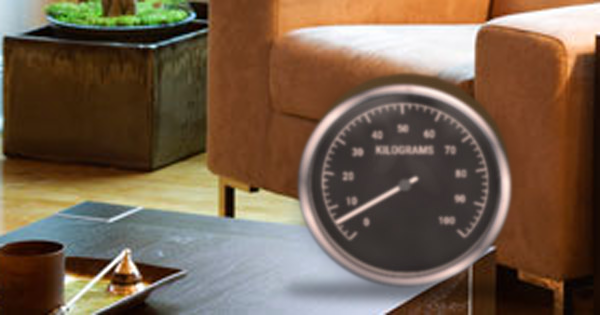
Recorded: 6 (kg)
